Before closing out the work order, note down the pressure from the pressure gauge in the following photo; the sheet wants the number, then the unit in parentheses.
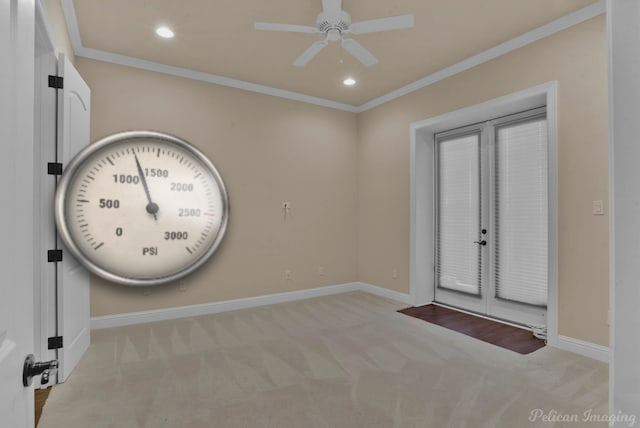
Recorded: 1250 (psi)
